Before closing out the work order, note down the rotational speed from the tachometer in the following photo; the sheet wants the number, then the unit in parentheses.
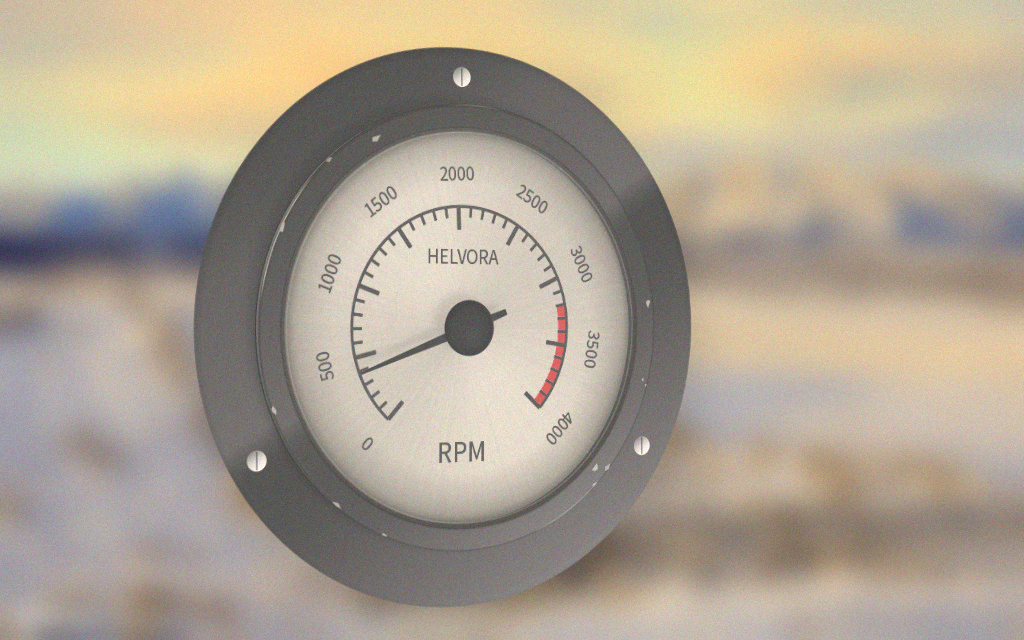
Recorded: 400 (rpm)
